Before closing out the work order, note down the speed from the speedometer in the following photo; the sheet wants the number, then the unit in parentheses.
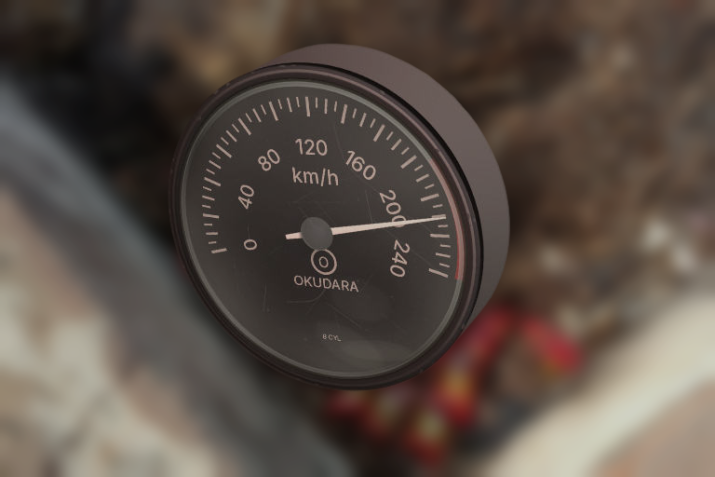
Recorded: 210 (km/h)
